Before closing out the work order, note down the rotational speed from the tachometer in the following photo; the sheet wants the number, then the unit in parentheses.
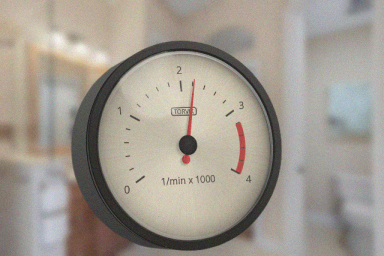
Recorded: 2200 (rpm)
